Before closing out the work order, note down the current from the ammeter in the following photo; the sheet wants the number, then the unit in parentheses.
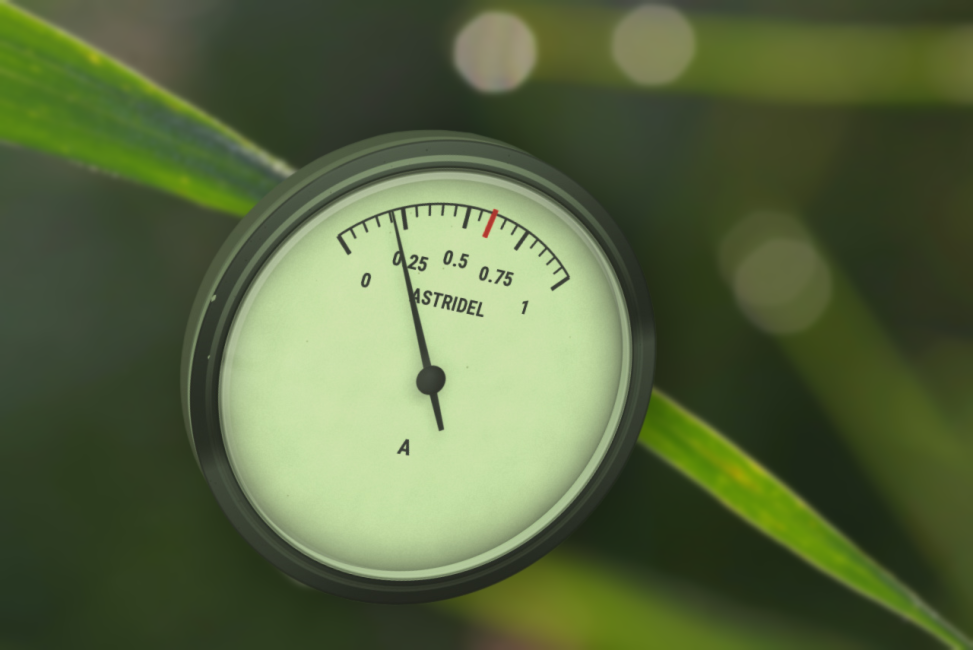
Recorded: 0.2 (A)
